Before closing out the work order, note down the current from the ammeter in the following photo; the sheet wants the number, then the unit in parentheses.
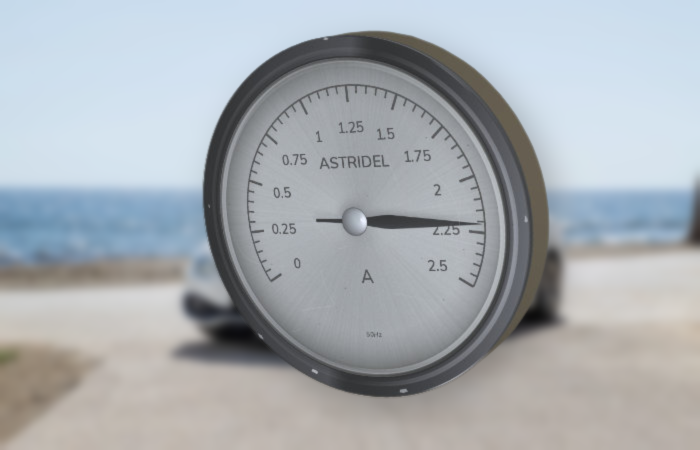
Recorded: 2.2 (A)
